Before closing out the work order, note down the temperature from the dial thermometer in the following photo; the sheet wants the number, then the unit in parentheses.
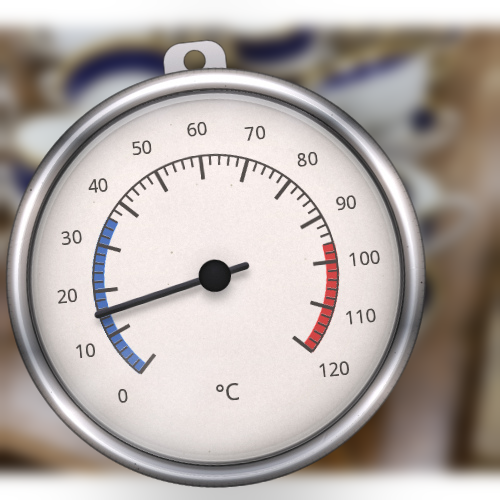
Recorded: 15 (°C)
